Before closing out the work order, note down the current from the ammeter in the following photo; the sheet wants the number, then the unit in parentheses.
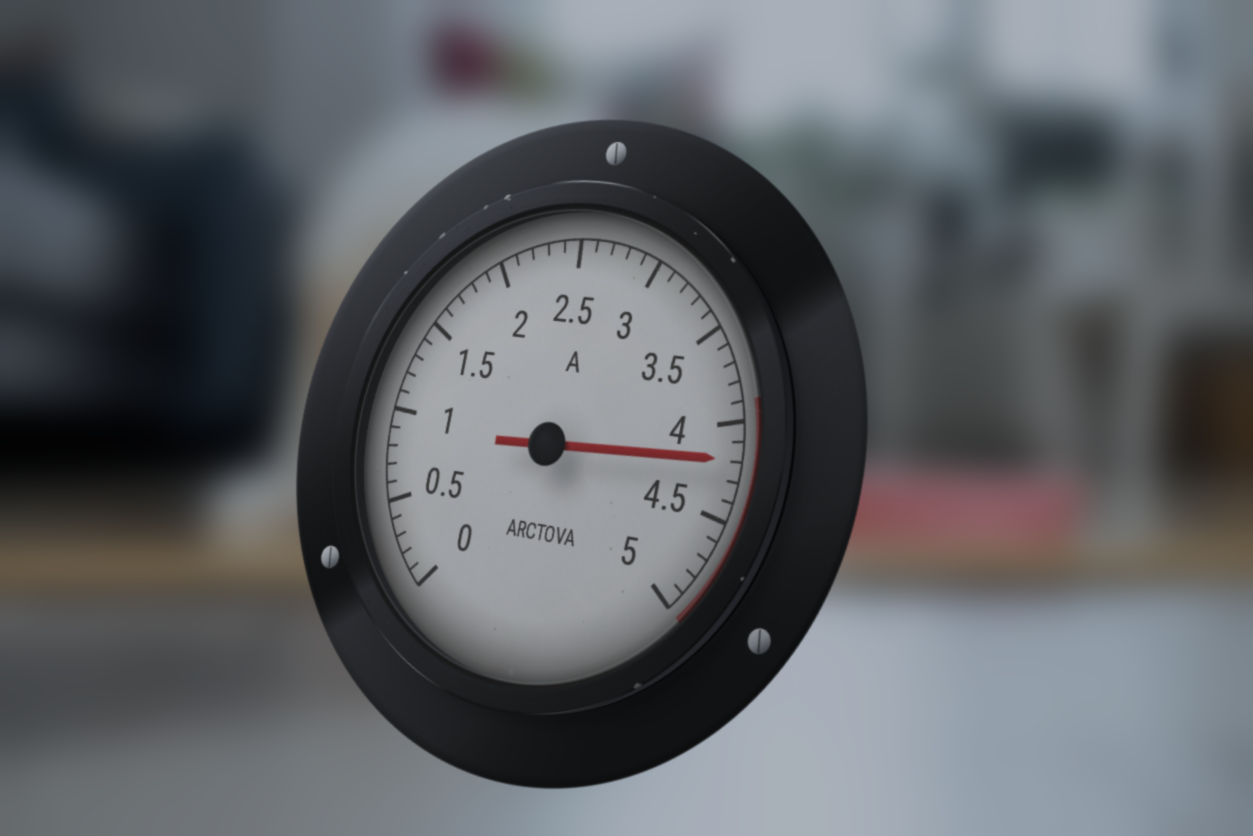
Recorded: 4.2 (A)
